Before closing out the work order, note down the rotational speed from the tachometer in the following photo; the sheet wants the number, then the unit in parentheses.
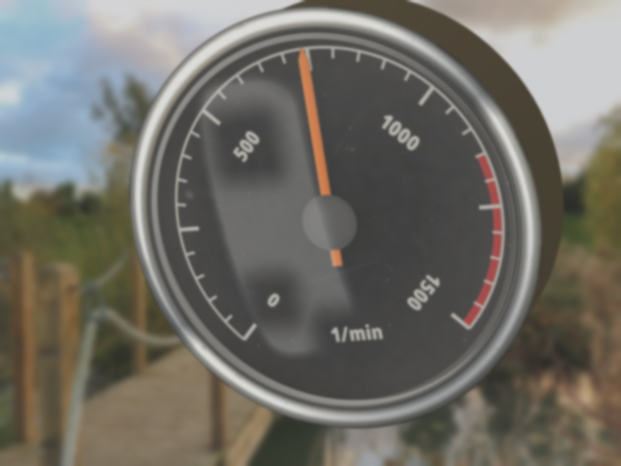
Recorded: 750 (rpm)
